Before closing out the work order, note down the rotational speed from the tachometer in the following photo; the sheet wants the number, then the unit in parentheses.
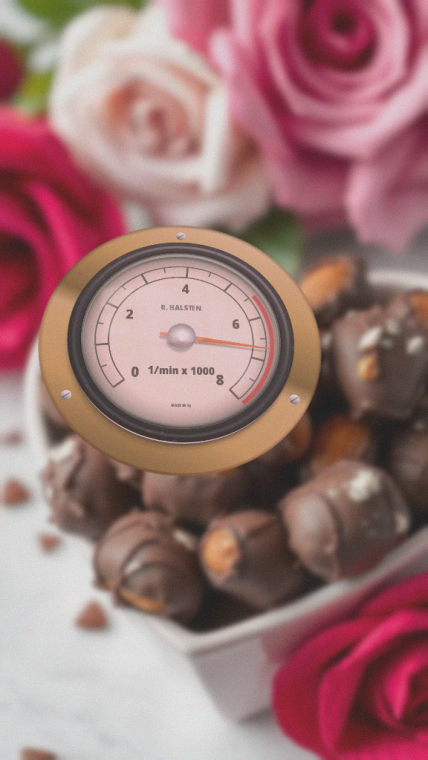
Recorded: 6750 (rpm)
